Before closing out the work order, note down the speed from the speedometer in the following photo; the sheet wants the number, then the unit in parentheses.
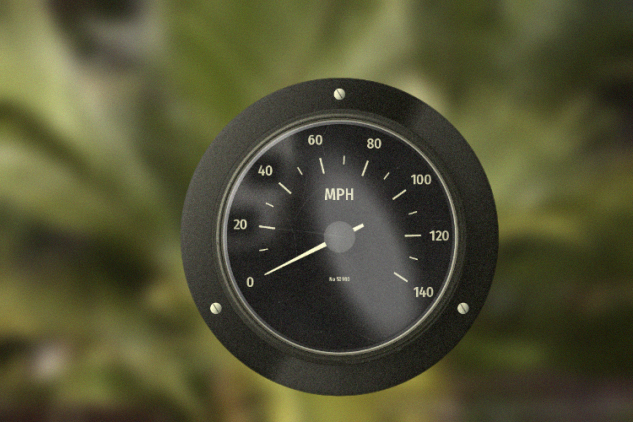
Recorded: 0 (mph)
